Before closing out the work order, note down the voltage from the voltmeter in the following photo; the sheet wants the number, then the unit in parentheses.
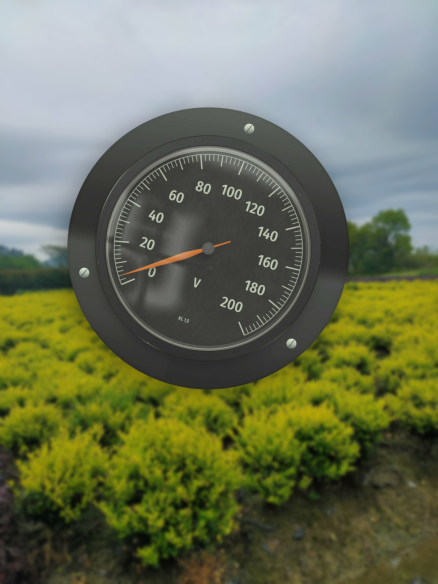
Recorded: 4 (V)
